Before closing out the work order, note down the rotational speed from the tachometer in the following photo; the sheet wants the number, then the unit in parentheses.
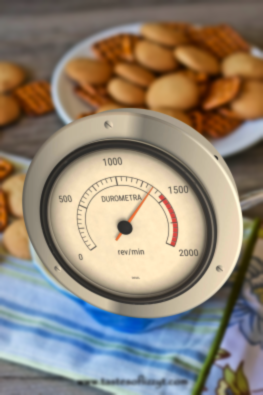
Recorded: 1350 (rpm)
